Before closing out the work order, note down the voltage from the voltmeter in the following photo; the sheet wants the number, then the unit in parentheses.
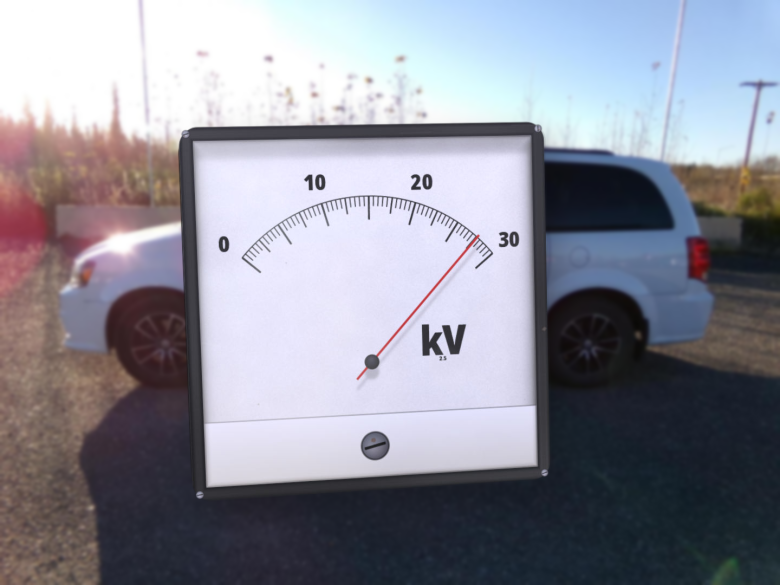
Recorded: 27.5 (kV)
